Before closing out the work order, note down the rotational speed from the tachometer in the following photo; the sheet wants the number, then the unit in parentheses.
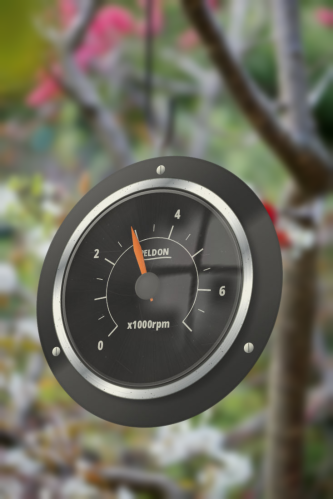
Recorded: 3000 (rpm)
